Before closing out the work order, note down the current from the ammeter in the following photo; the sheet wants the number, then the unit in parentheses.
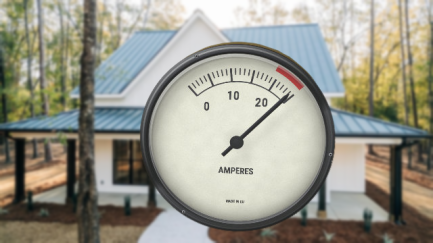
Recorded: 24 (A)
